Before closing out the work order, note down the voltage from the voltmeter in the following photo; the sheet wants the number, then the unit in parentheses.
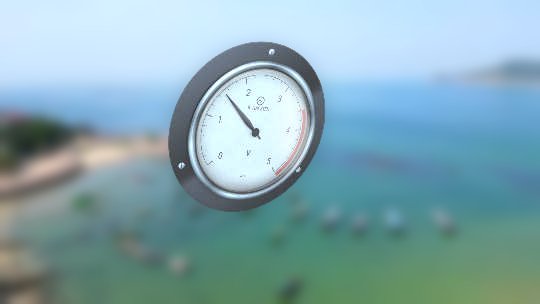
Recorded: 1.5 (V)
